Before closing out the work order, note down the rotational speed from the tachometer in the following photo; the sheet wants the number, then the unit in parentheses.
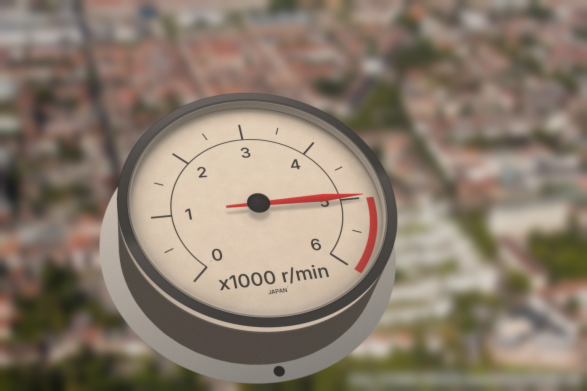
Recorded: 5000 (rpm)
